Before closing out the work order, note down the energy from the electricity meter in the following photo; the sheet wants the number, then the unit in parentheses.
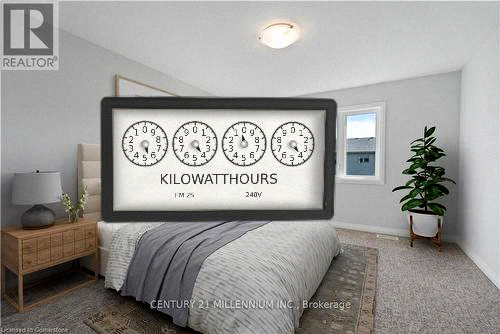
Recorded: 5404 (kWh)
